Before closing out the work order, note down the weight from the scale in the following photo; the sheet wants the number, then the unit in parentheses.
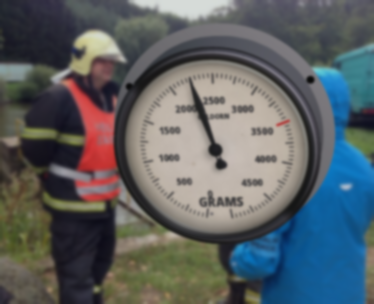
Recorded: 2250 (g)
